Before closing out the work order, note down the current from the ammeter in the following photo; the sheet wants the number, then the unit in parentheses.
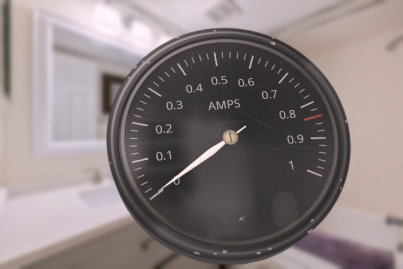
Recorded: 0 (A)
